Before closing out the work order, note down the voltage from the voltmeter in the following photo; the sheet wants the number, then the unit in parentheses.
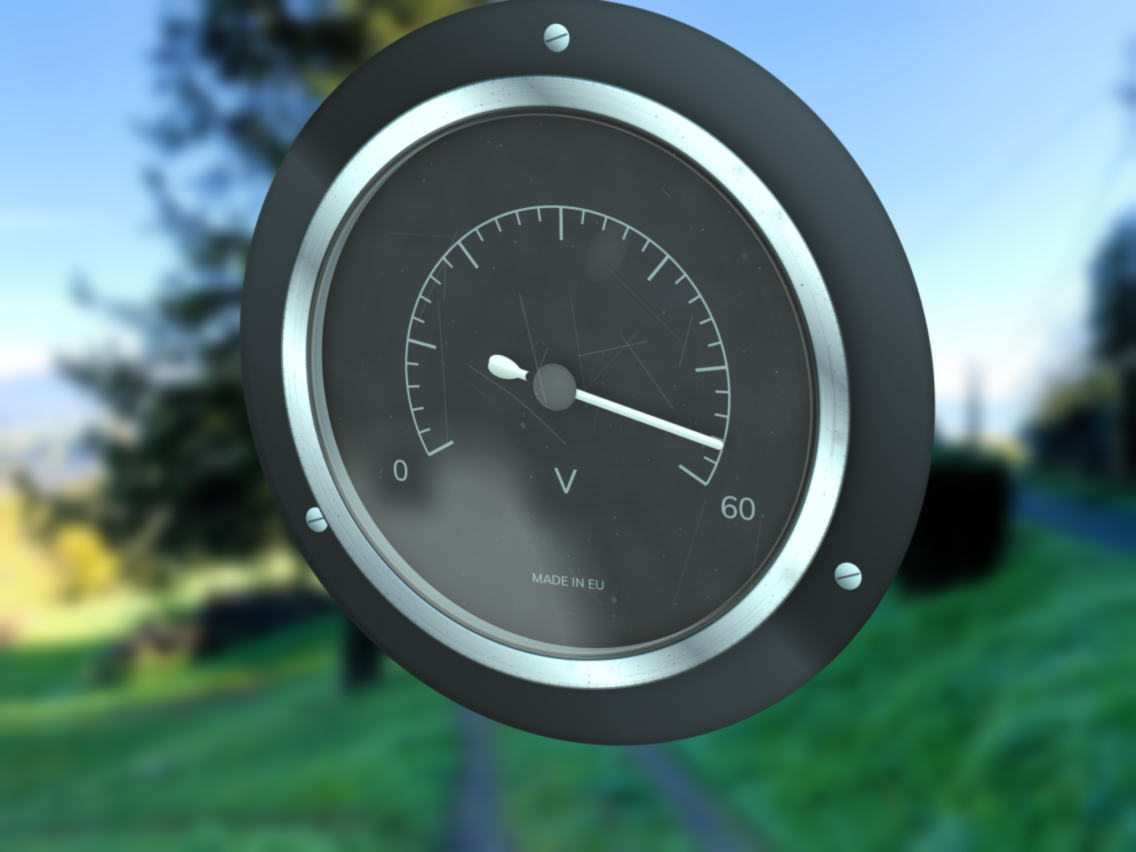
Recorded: 56 (V)
